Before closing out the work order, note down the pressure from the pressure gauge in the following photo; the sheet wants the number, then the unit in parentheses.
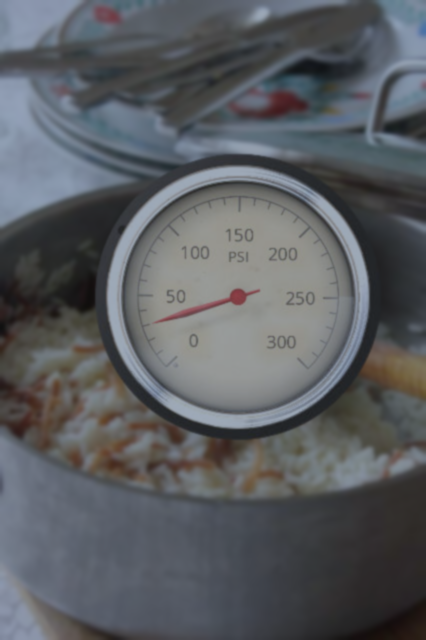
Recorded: 30 (psi)
